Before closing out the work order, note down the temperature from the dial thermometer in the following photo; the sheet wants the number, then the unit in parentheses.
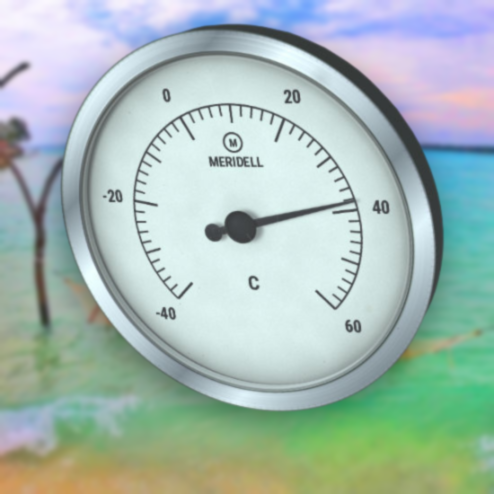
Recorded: 38 (°C)
